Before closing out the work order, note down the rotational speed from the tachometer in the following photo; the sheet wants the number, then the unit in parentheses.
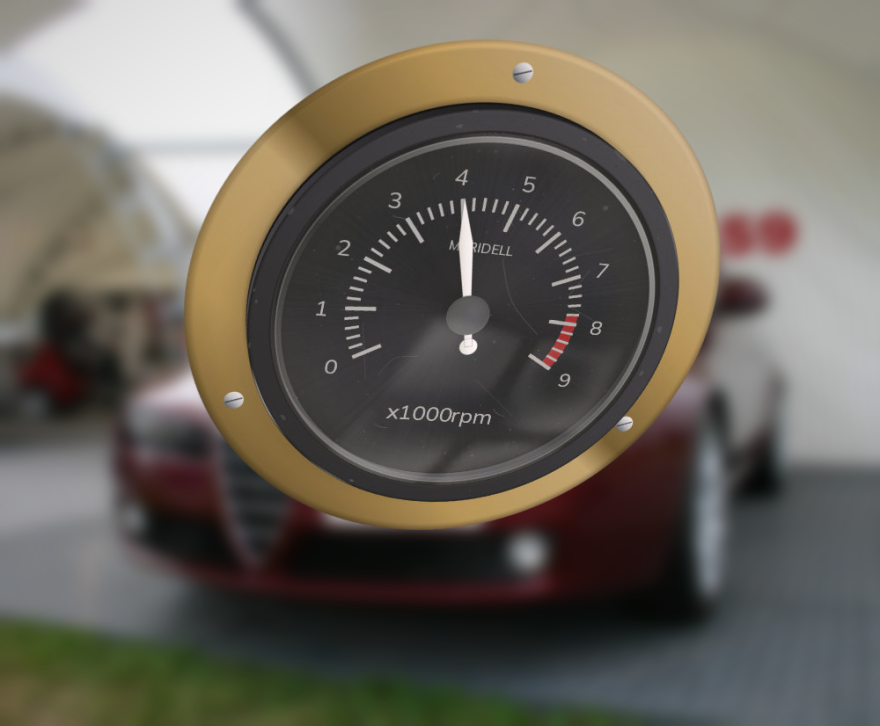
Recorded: 4000 (rpm)
